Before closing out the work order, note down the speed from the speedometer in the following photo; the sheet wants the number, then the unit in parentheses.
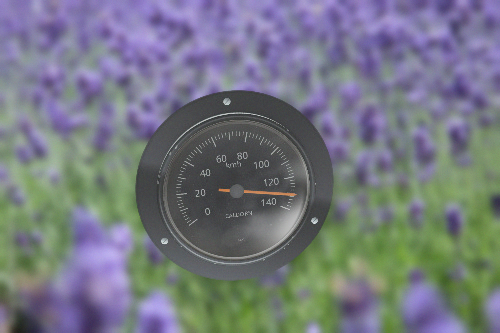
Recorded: 130 (km/h)
